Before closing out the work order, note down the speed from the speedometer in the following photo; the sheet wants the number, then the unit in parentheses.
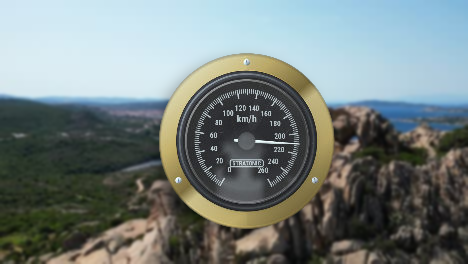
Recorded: 210 (km/h)
